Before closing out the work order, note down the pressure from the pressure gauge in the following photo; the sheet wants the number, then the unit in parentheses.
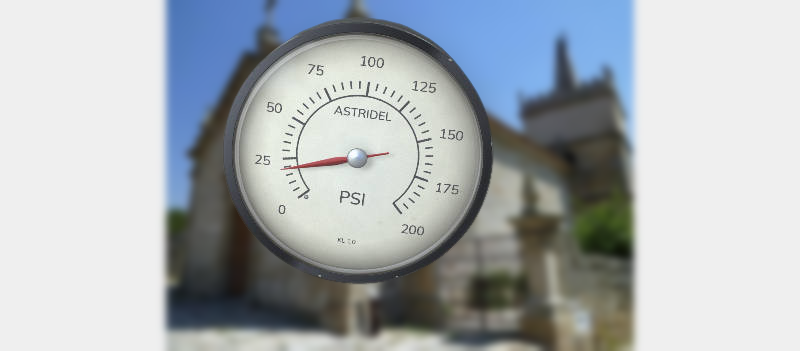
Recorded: 20 (psi)
